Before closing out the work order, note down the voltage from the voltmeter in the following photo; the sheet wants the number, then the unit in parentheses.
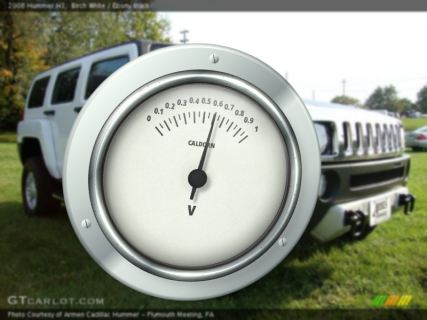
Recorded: 0.6 (V)
